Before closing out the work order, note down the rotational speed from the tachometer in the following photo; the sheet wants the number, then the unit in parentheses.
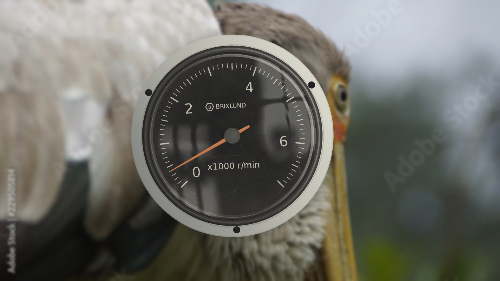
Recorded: 400 (rpm)
